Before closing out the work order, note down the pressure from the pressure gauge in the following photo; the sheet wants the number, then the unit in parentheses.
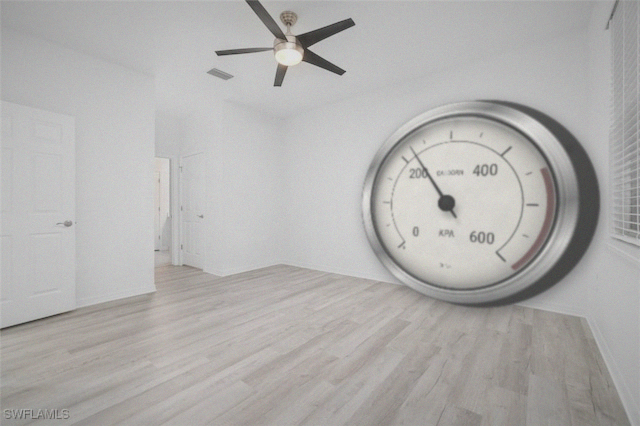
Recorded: 225 (kPa)
